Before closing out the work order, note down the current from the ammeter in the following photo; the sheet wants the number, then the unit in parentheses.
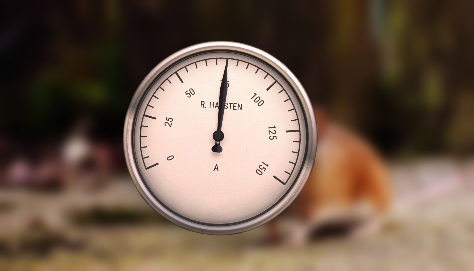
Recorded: 75 (A)
